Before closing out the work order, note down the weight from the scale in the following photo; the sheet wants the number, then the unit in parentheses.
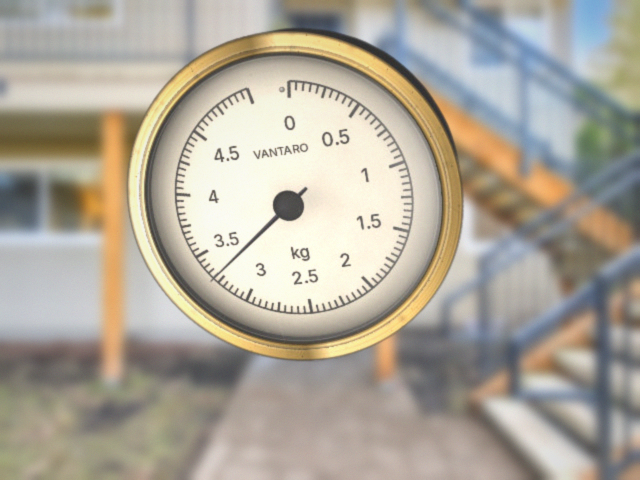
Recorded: 3.3 (kg)
